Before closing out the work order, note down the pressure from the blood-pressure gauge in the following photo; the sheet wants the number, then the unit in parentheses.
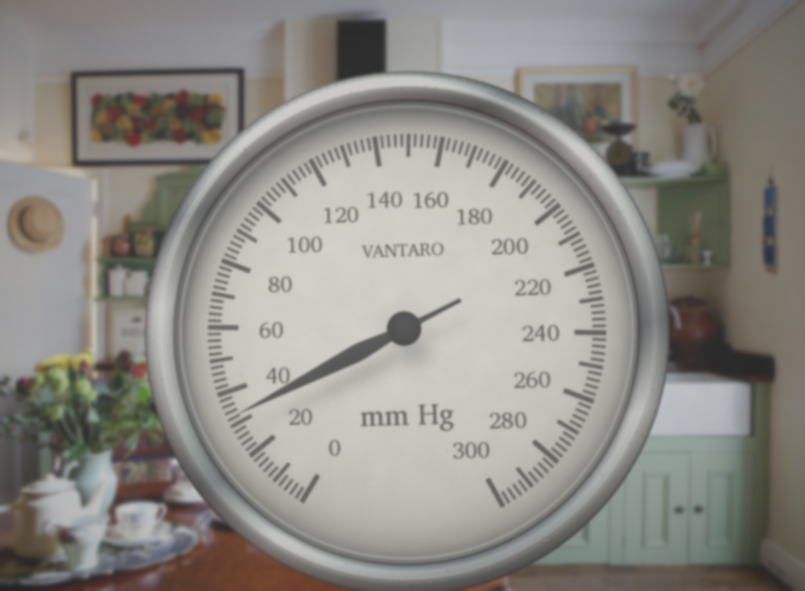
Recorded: 32 (mmHg)
